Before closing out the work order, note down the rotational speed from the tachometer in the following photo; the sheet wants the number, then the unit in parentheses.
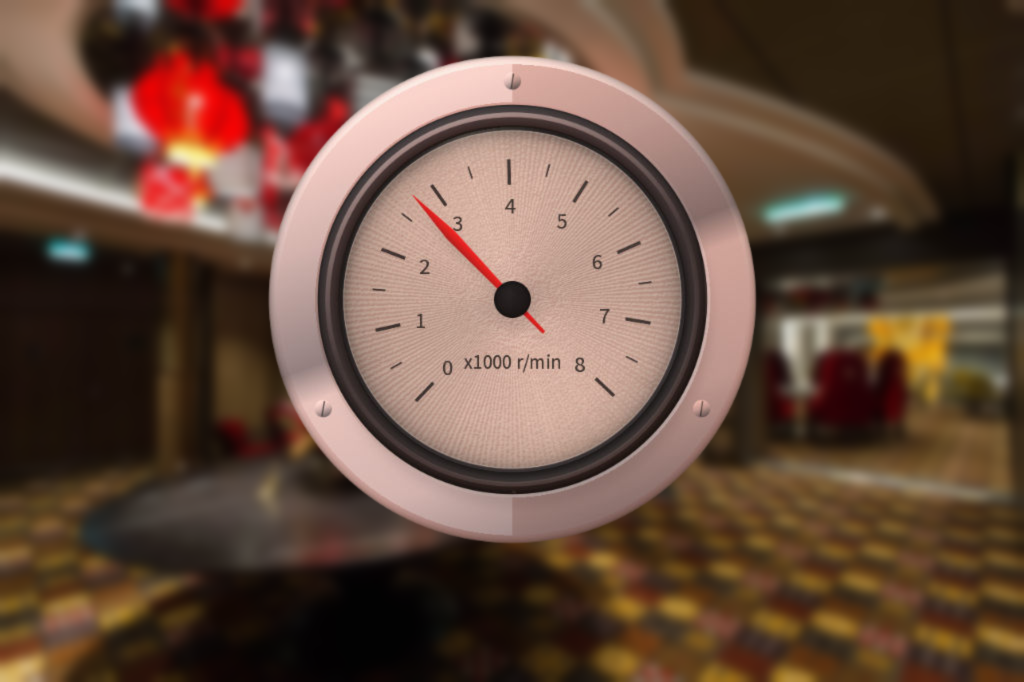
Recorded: 2750 (rpm)
